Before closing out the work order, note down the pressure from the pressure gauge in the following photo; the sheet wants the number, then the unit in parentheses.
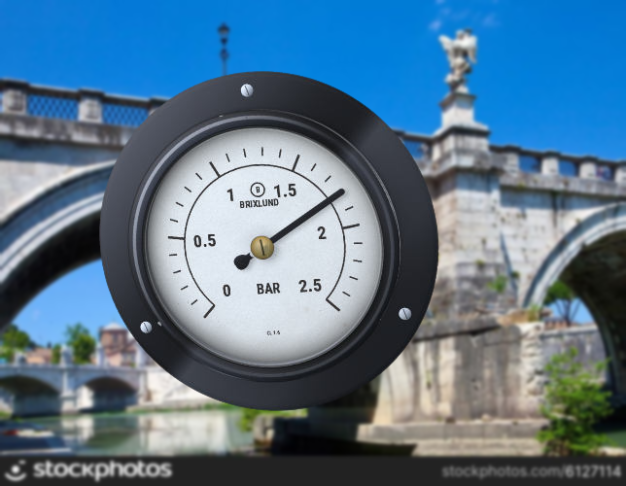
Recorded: 1.8 (bar)
